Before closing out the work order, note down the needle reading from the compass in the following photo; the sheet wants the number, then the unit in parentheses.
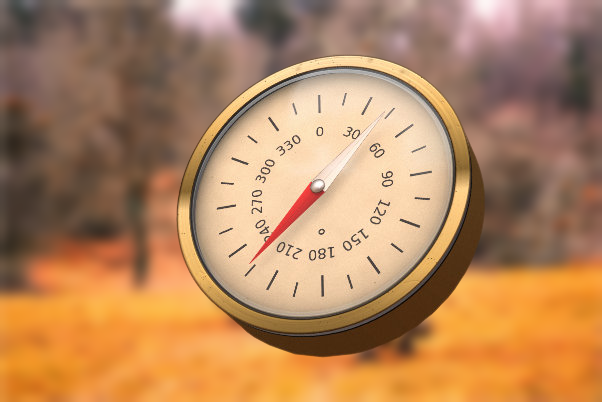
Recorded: 225 (°)
